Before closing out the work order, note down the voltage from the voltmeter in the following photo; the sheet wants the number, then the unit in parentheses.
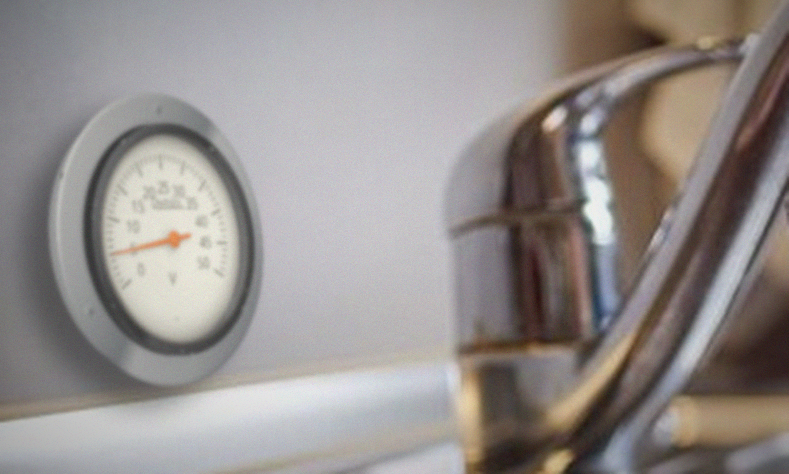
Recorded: 5 (V)
